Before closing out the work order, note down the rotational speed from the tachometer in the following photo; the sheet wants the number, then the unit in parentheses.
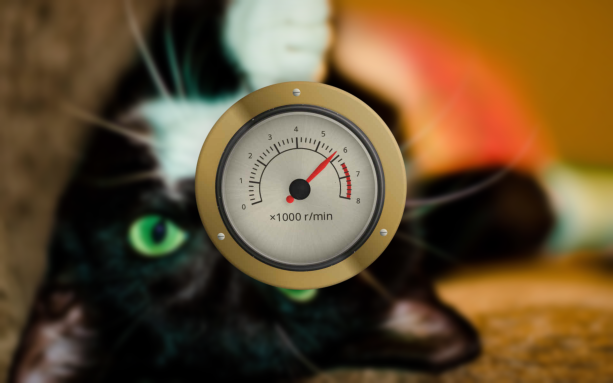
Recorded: 5800 (rpm)
